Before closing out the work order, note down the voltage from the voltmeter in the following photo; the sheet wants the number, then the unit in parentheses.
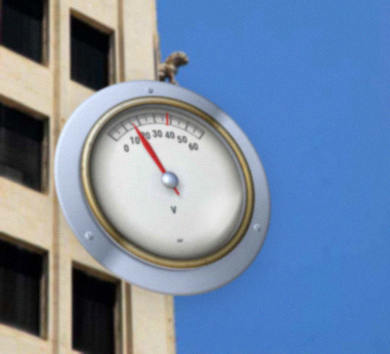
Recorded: 15 (V)
